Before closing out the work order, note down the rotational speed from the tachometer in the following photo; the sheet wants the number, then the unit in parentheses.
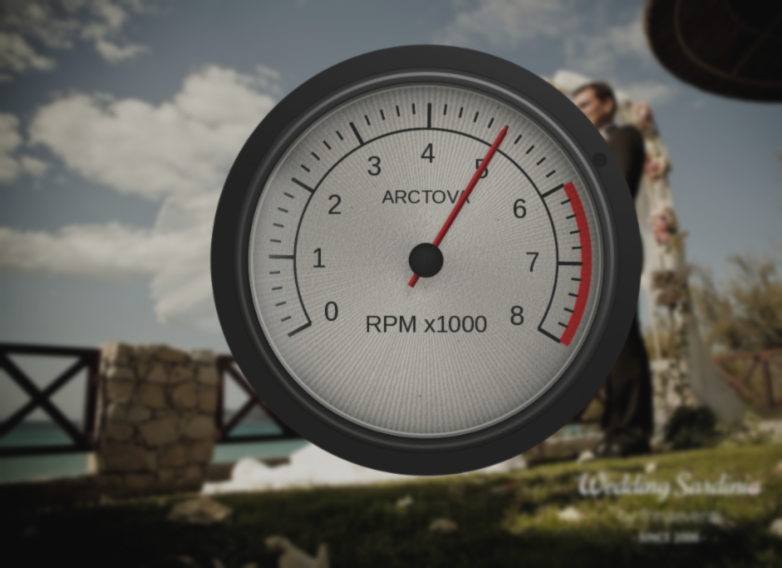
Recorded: 5000 (rpm)
